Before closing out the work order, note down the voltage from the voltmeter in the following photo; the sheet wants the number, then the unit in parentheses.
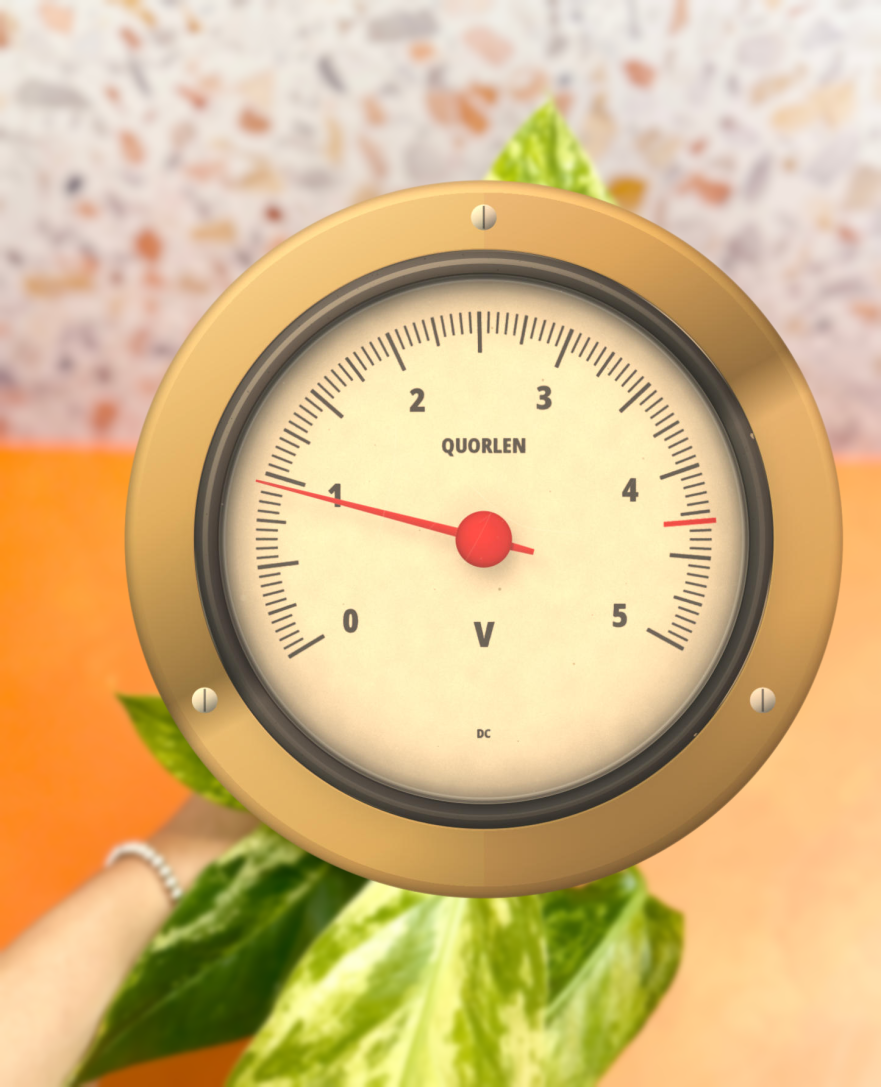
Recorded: 0.95 (V)
